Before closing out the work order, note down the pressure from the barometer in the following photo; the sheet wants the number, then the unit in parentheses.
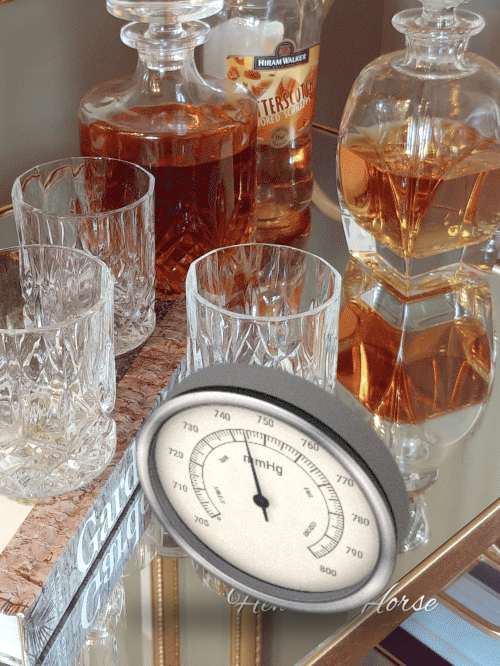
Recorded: 745 (mmHg)
